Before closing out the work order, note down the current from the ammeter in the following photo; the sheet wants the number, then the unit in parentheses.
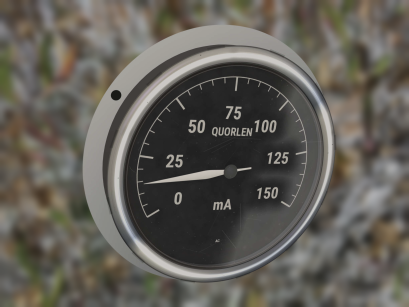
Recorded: 15 (mA)
